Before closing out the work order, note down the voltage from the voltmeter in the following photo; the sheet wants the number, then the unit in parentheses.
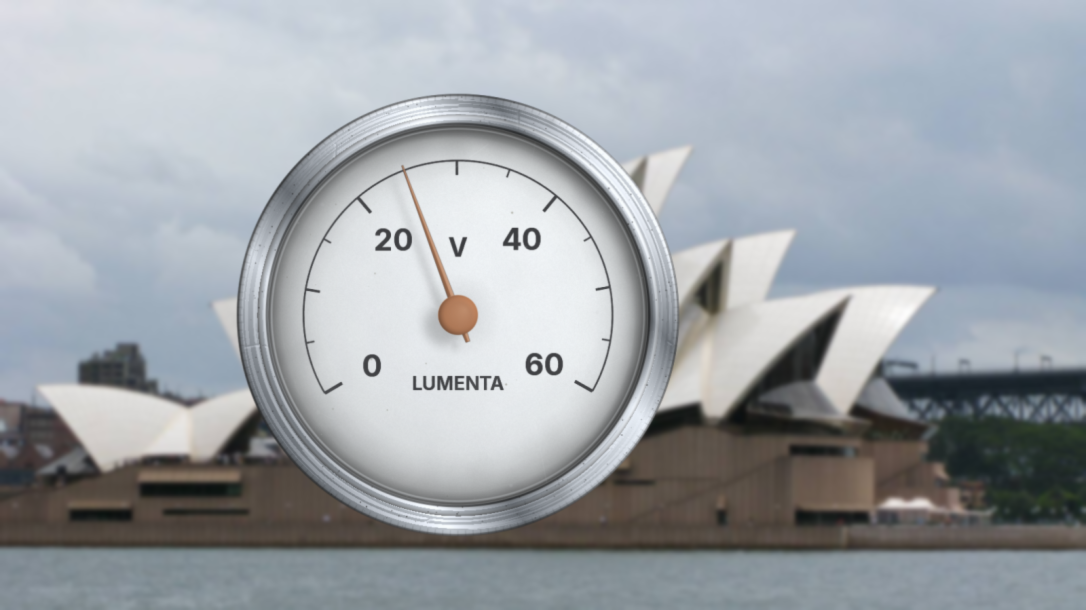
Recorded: 25 (V)
